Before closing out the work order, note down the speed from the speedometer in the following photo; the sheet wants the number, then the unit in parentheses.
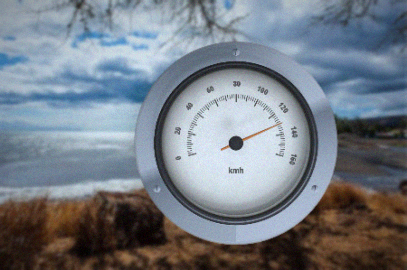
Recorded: 130 (km/h)
